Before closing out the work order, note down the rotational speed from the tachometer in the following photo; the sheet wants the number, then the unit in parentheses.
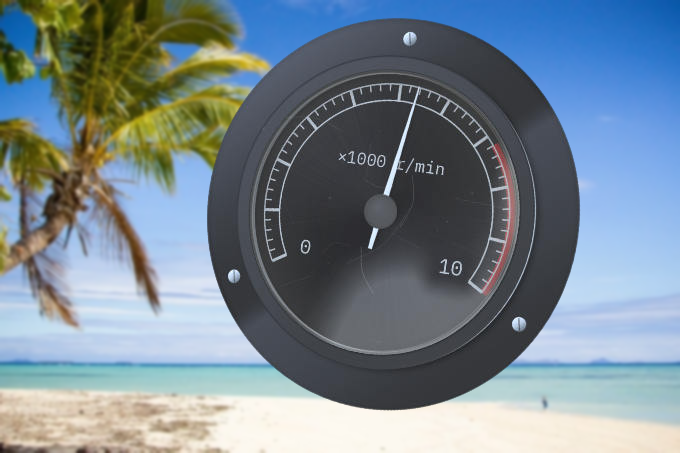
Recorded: 5400 (rpm)
